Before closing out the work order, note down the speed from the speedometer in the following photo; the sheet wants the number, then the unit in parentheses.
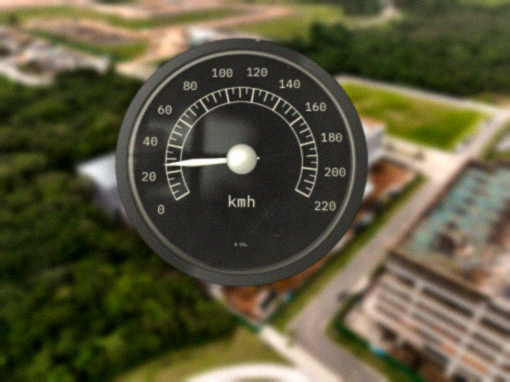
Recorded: 25 (km/h)
